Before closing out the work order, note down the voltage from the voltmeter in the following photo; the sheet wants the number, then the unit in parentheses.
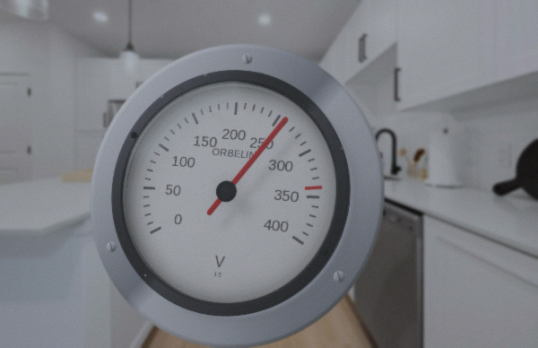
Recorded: 260 (V)
